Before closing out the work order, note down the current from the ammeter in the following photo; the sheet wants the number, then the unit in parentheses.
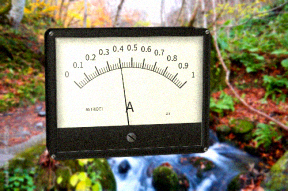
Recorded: 0.4 (A)
